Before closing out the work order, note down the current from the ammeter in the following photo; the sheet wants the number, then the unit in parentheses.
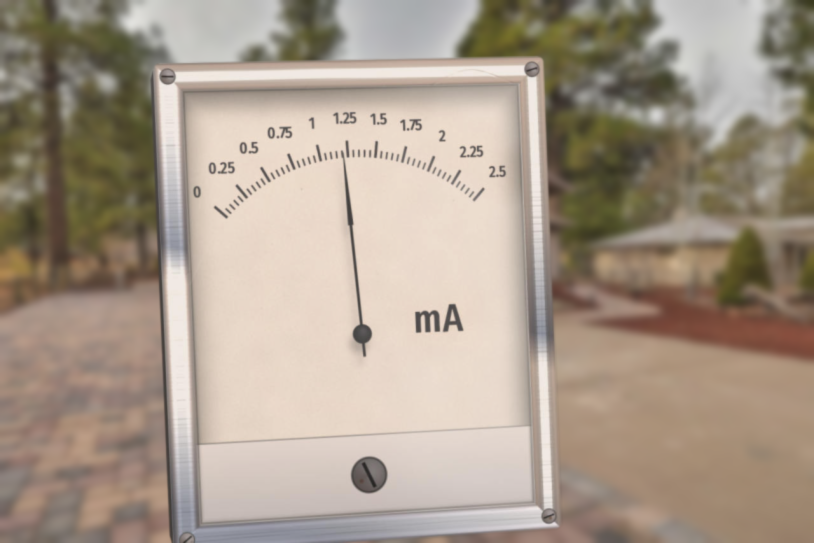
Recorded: 1.2 (mA)
